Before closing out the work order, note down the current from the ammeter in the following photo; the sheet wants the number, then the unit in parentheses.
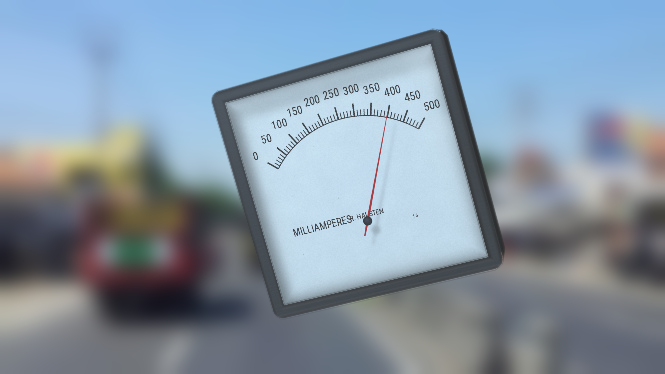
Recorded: 400 (mA)
